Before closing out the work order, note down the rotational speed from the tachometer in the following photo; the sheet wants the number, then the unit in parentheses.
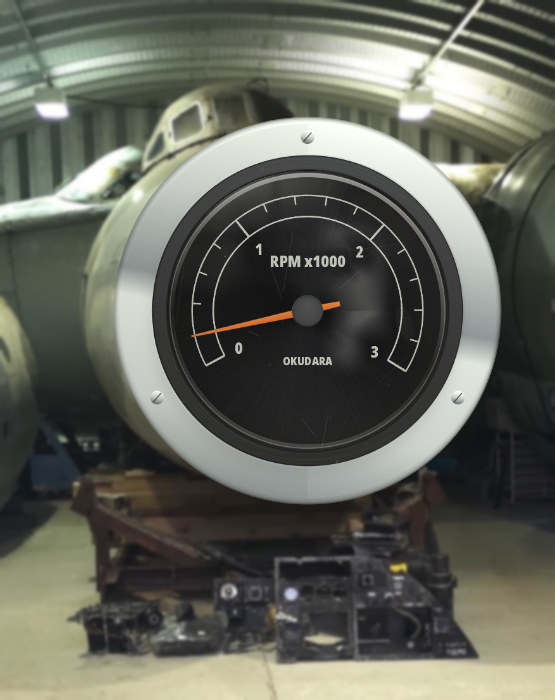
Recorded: 200 (rpm)
